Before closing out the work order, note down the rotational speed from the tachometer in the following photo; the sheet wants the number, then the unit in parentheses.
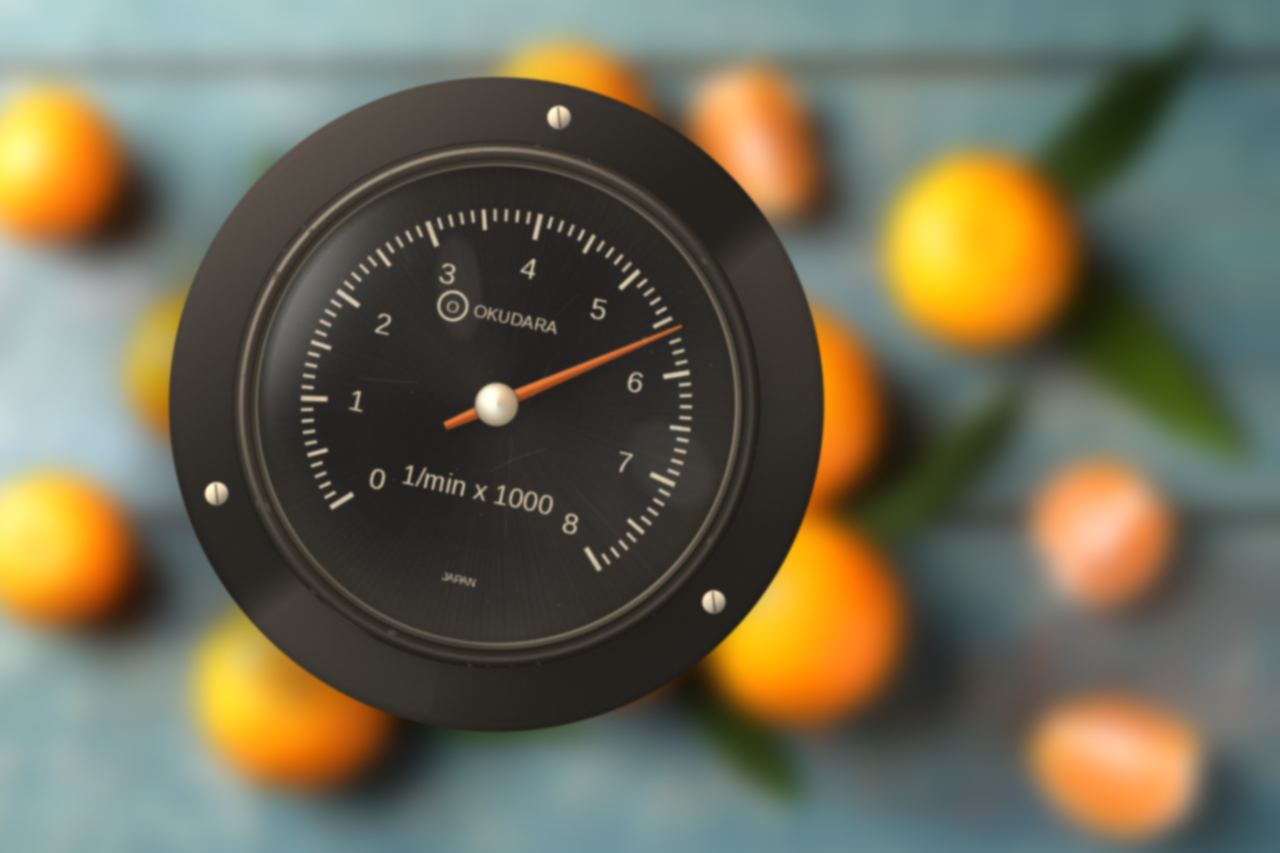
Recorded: 5600 (rpm)
